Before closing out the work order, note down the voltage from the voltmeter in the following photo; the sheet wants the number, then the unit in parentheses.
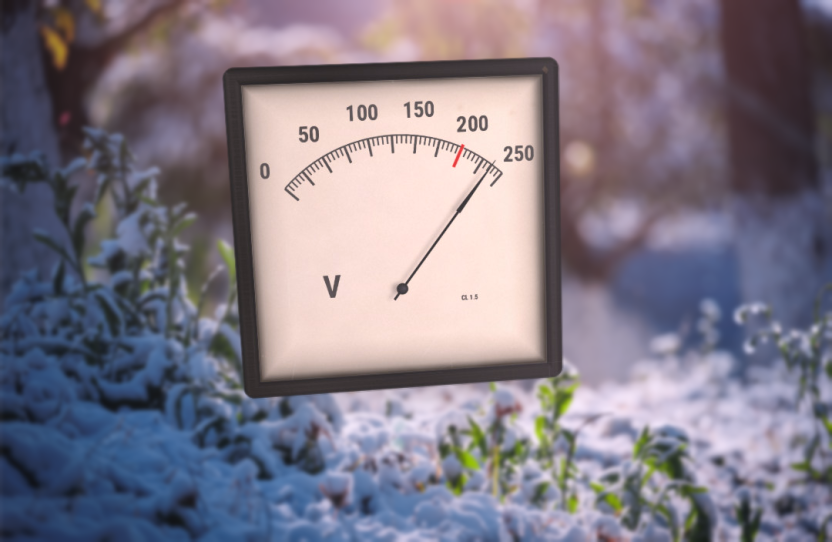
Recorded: 235 (V)
